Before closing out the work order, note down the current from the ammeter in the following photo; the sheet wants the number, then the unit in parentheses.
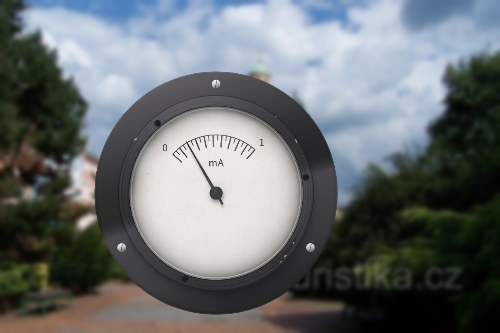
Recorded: 0.2 (mA)
